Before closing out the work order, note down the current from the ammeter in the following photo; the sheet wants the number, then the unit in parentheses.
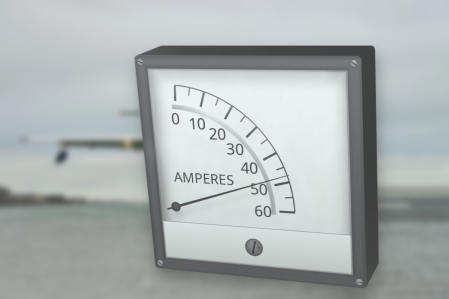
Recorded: 47.5 (A)
